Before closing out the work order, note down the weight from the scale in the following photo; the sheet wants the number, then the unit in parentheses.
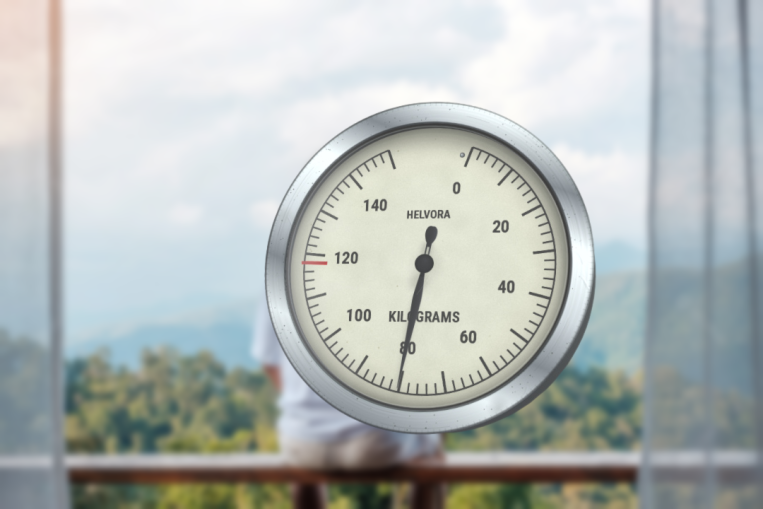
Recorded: 80 (kg)
